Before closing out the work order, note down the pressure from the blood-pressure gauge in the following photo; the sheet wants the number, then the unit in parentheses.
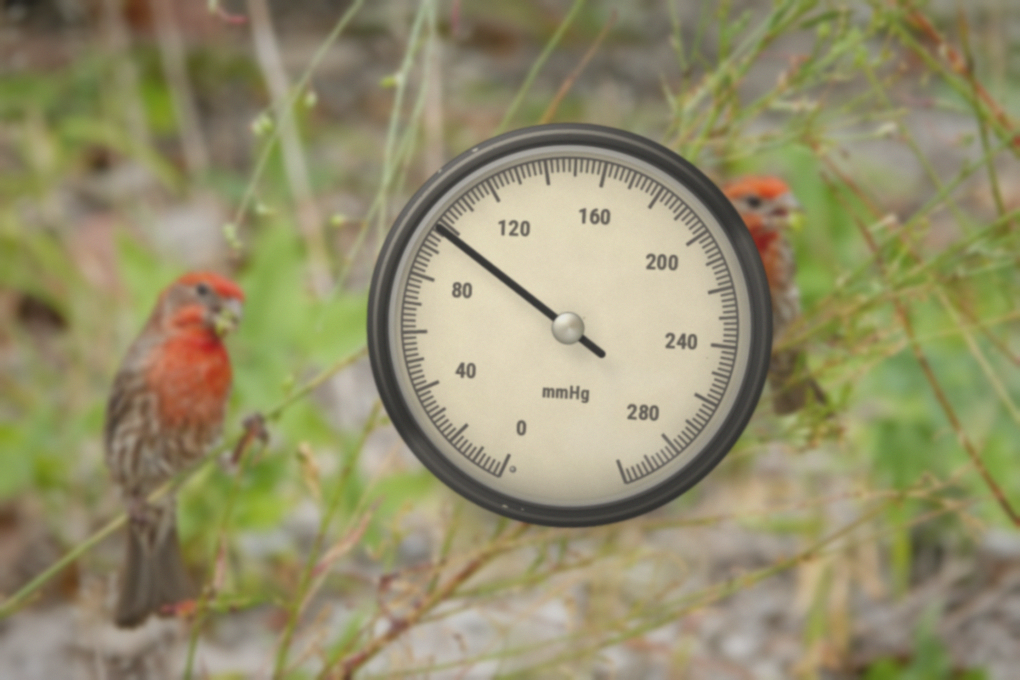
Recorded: 98 (mmHg)
